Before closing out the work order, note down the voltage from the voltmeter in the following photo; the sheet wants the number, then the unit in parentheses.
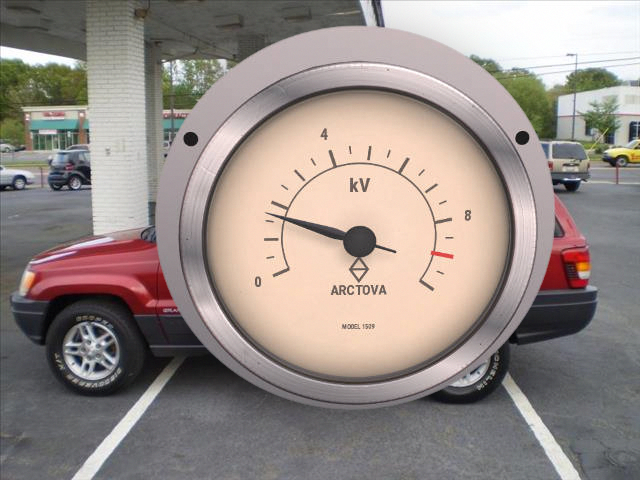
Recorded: 1.75 (kV)
